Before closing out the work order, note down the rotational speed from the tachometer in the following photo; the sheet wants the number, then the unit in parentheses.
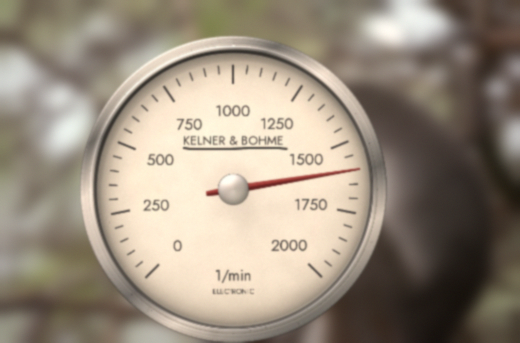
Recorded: 1600 (rpm)
